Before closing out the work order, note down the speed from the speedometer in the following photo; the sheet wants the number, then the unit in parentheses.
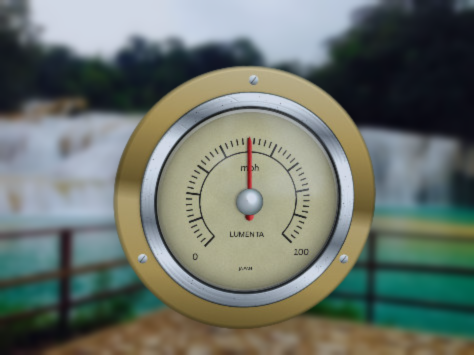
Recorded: 50 (mph)
